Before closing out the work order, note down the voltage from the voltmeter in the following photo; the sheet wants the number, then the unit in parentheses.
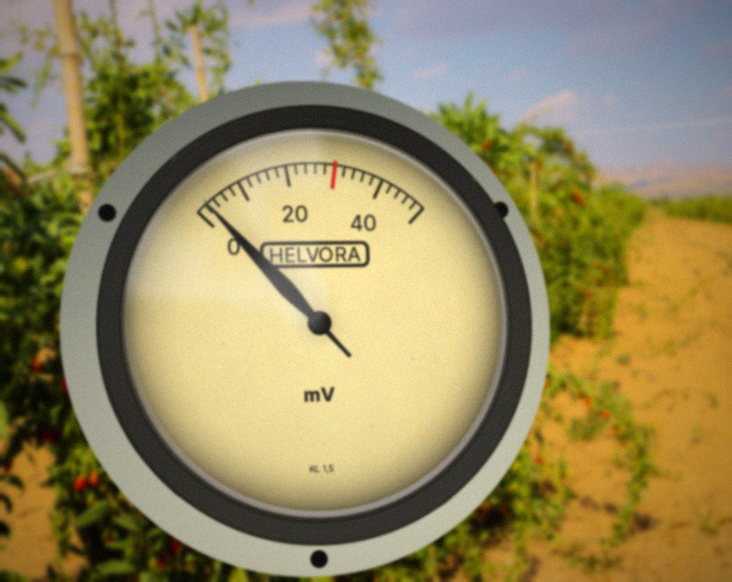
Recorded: 2 (mV)
